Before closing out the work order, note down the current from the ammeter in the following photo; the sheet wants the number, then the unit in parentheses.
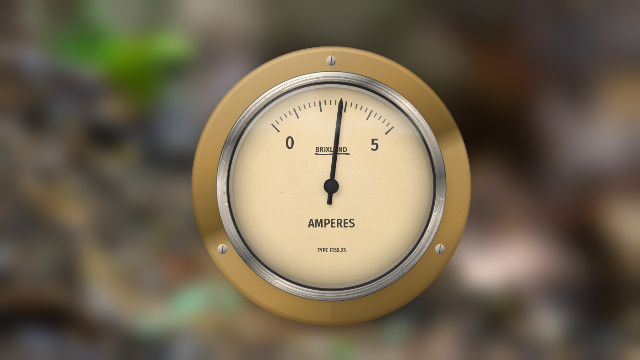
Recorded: 2.8 (A)
